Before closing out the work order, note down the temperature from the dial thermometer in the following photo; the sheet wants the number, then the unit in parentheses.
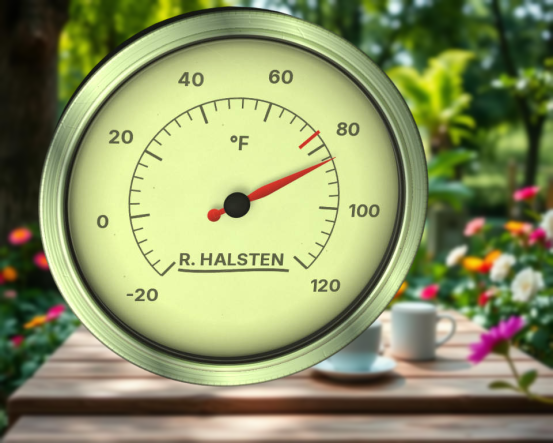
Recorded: 84 (°F)
